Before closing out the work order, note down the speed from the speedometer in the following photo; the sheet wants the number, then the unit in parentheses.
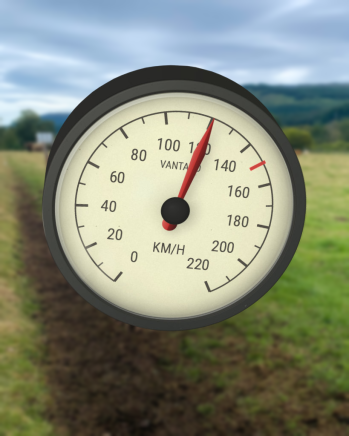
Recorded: 120 (km/h)
